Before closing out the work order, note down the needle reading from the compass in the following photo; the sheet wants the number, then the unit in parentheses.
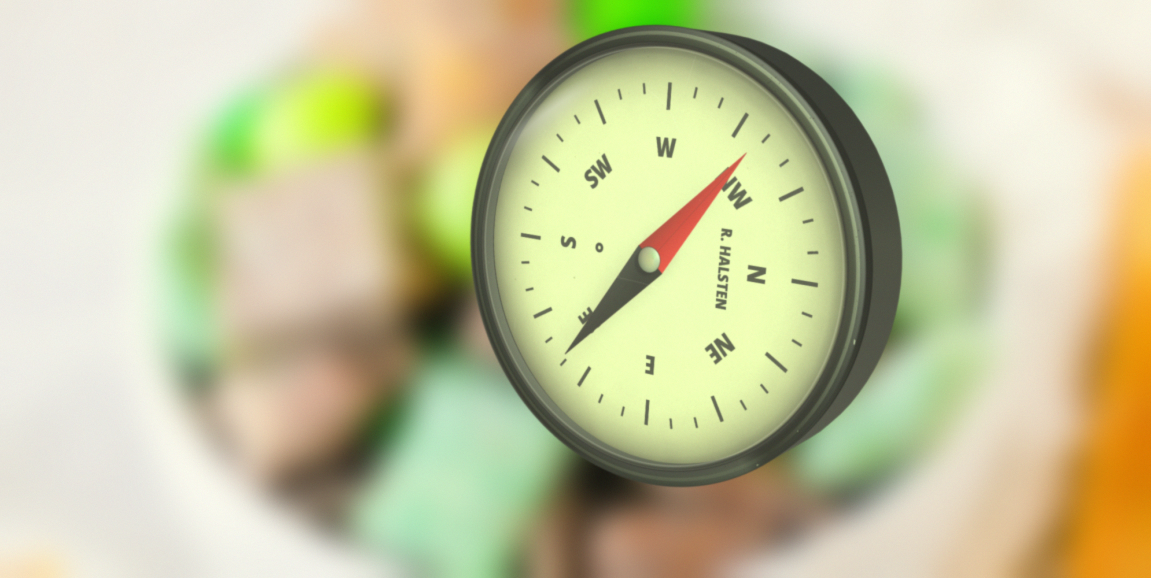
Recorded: 310 (°)
